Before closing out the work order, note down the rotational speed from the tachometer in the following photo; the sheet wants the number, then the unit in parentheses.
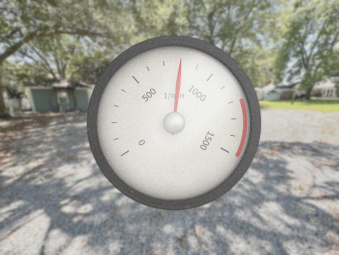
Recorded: 800 (rpm)
